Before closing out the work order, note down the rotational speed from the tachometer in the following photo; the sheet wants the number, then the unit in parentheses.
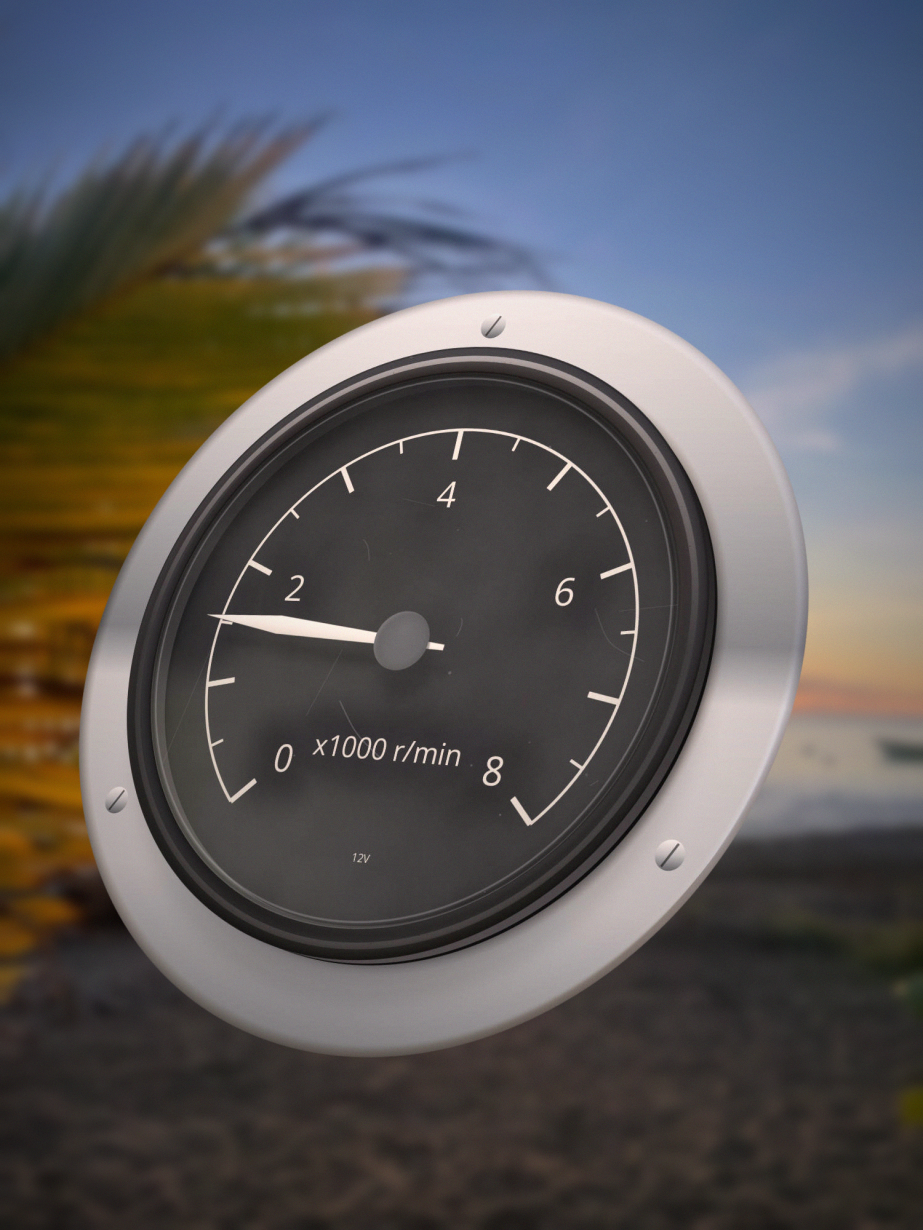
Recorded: 1500 (rpm)
